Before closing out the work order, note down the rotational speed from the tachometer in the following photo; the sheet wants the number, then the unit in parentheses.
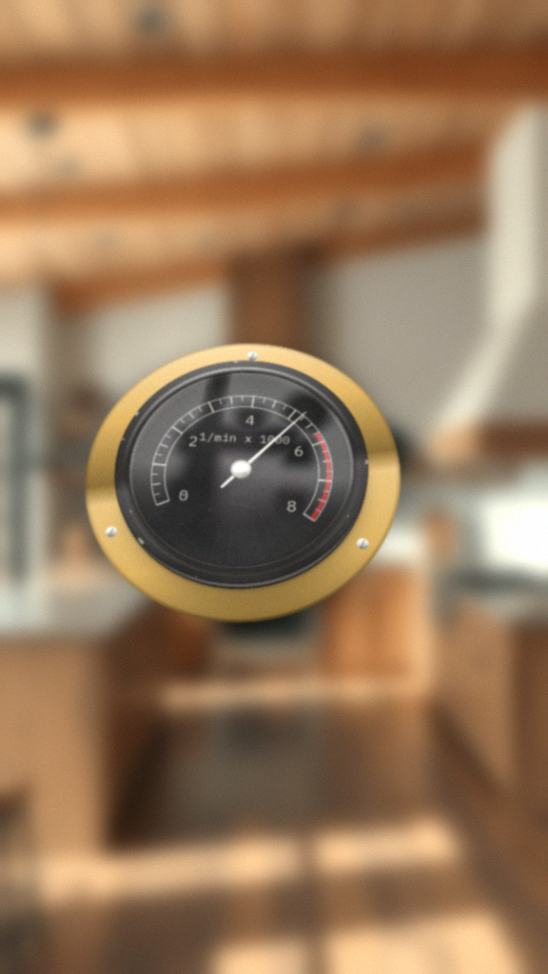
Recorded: 5250 (rpm)
